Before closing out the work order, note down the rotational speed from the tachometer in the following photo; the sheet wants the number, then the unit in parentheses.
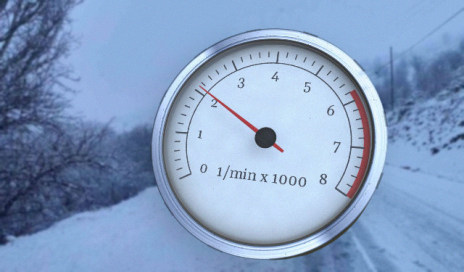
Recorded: 2100 (rpm)
